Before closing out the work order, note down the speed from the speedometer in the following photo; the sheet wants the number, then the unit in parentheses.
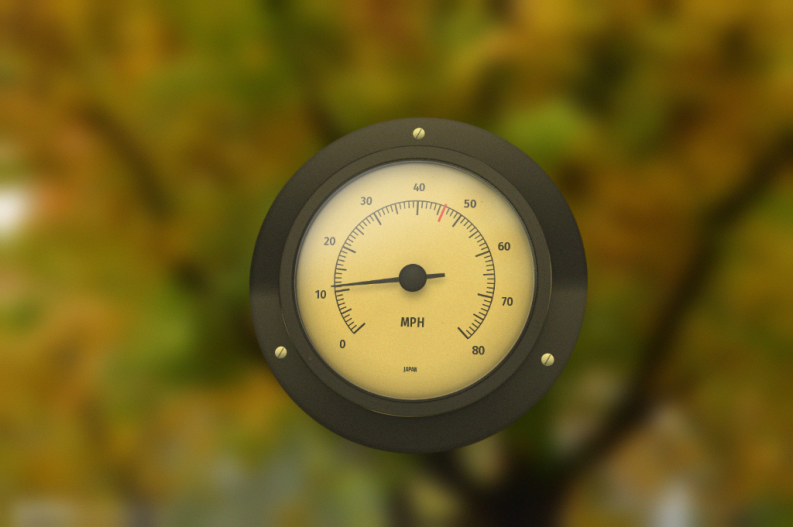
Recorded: 11 (mph)
